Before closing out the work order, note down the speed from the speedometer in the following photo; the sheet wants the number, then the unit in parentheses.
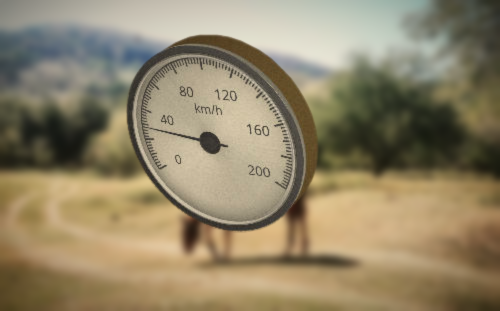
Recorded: 30 (km/h)
